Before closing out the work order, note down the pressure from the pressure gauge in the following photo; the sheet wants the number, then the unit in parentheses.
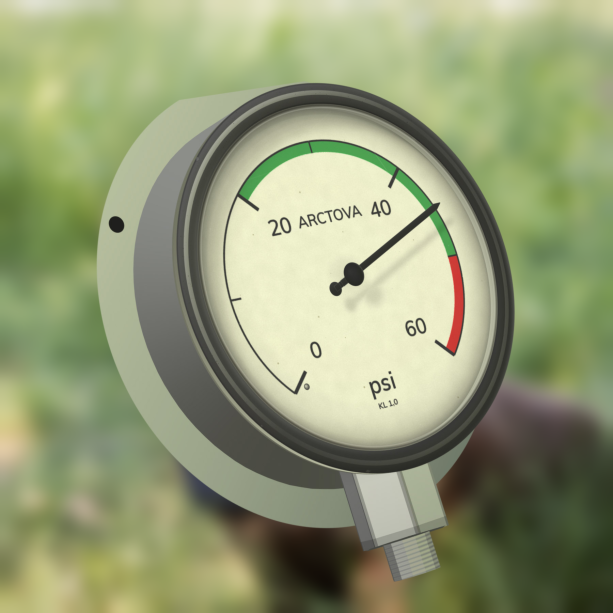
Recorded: 45 (psi)
